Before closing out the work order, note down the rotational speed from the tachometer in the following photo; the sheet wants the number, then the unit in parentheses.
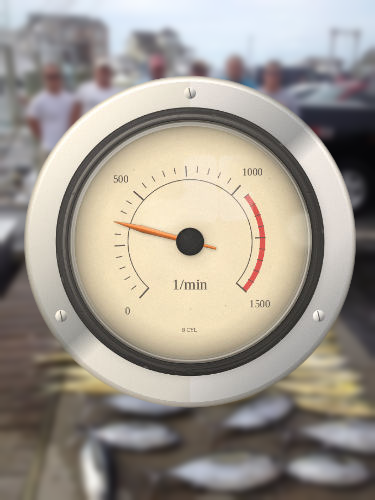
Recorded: 350 (rpm)
